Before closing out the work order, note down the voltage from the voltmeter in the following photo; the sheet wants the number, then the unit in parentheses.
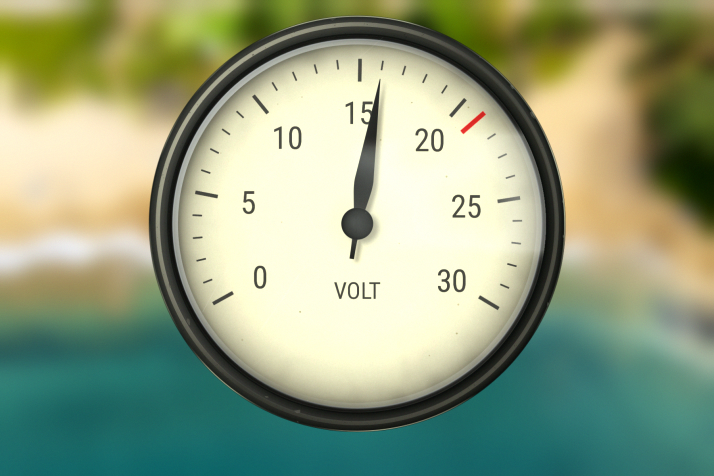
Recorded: 16 (V)
